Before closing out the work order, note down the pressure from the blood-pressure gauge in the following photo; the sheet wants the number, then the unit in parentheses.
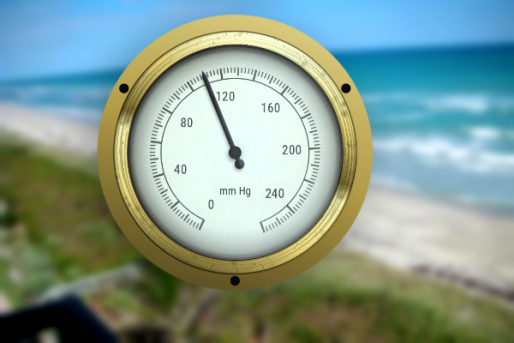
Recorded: 110 (mmHg)
